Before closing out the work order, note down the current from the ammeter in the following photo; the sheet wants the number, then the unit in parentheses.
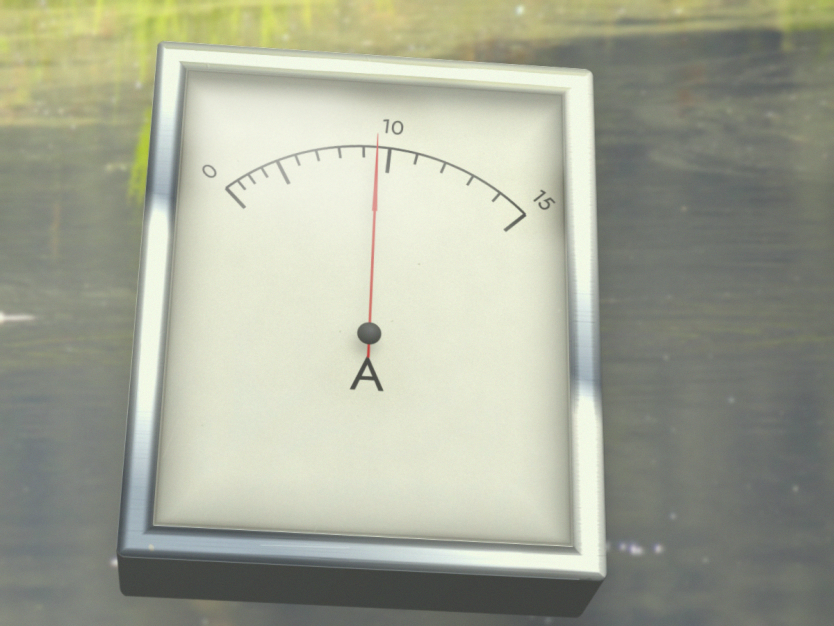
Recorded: 9.5 (A)
